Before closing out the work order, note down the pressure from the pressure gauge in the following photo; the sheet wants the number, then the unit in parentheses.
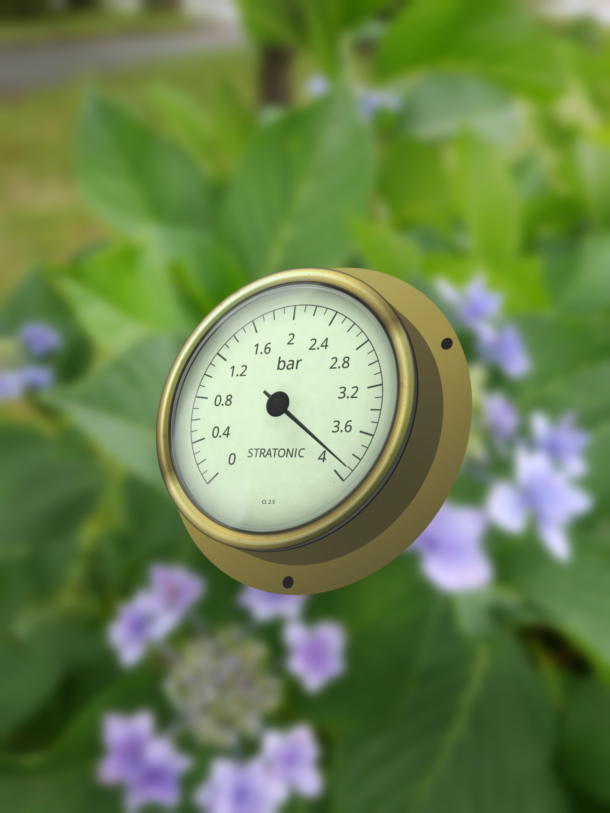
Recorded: 3.9 (bar)
